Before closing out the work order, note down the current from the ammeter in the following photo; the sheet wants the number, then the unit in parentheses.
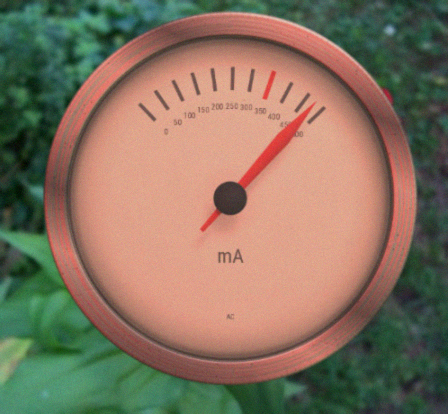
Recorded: 475 (mA)
